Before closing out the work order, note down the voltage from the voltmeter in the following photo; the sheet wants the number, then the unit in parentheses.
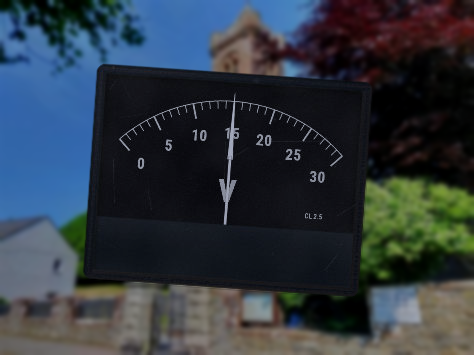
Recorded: 15 (V)
